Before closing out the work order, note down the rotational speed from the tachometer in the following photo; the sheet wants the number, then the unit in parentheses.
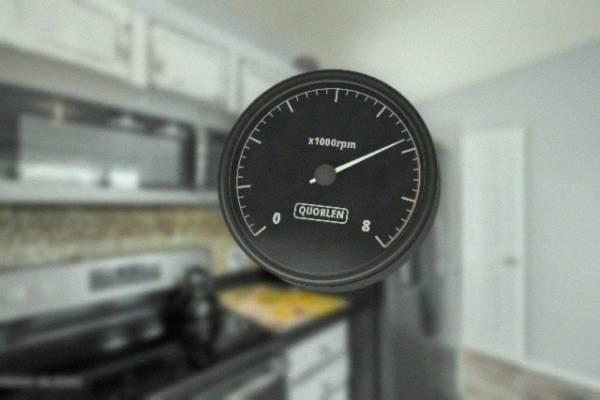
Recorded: 5800 (rpm)
